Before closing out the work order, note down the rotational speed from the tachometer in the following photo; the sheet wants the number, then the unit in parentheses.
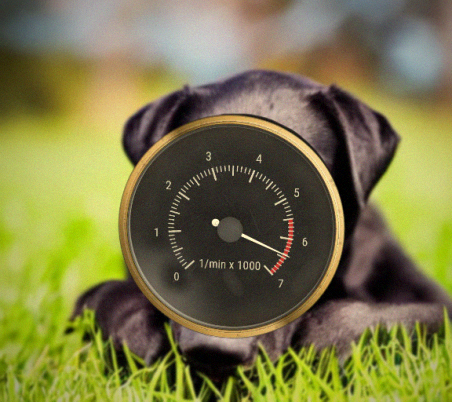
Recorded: 6400 (rpm)
